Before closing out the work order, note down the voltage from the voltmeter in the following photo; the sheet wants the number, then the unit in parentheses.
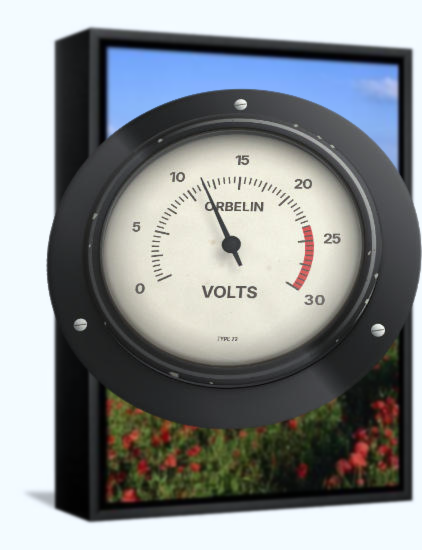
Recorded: 11.5 (V)
